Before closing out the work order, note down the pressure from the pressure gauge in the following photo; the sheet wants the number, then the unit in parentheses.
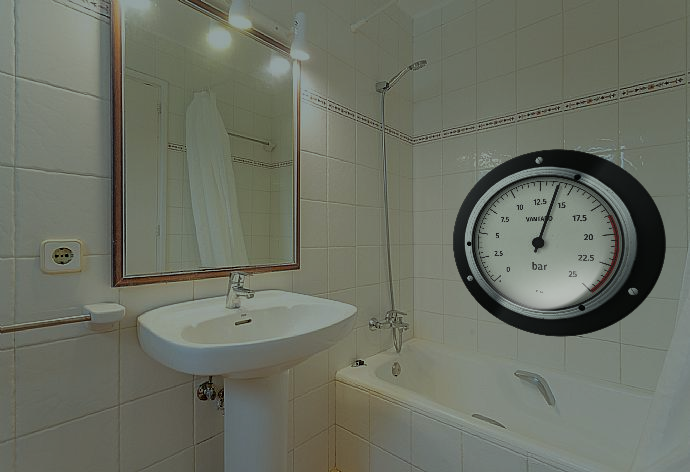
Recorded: 14 (bar)
